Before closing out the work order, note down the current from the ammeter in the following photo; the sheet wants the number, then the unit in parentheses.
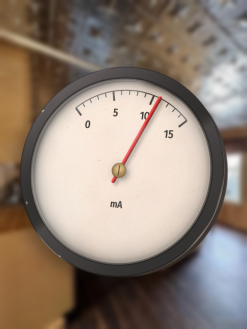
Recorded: 11 (mA)
